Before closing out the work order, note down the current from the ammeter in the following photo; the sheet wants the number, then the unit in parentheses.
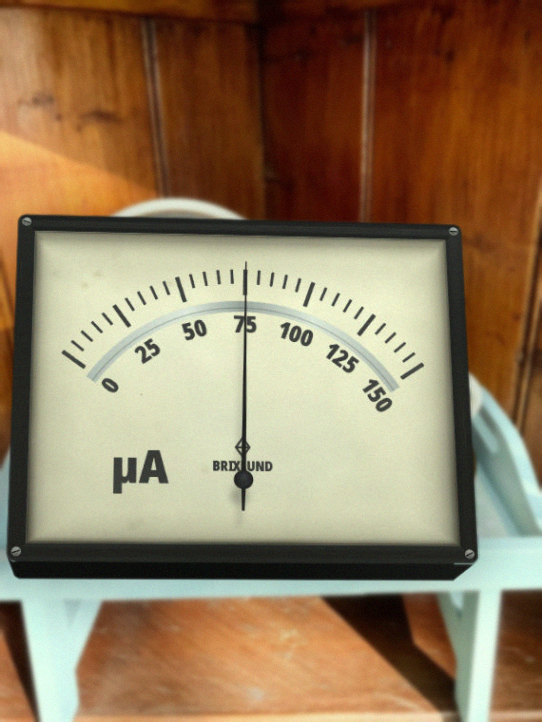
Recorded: 75 (µA)
